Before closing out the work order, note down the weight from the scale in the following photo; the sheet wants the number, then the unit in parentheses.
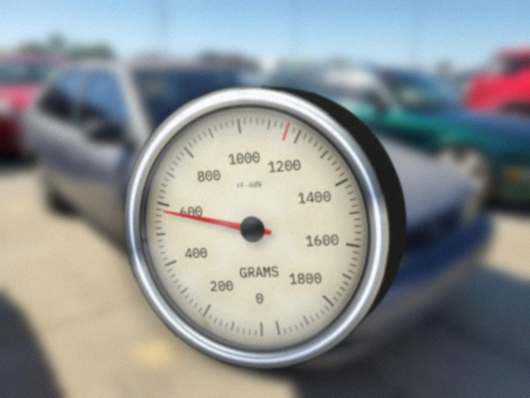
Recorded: 580 (g)
